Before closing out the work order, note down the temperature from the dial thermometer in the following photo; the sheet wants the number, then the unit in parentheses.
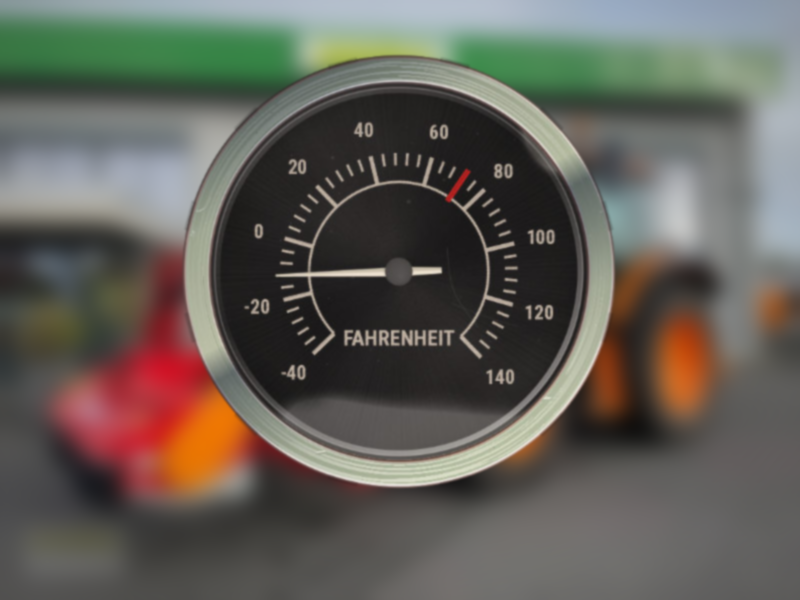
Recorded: -12 (°F)
